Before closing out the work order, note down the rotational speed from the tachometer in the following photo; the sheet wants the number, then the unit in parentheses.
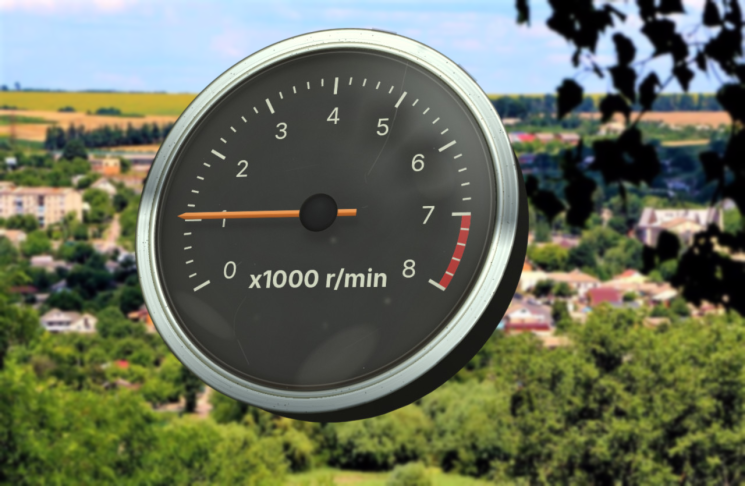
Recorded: 1000 (rpm)
